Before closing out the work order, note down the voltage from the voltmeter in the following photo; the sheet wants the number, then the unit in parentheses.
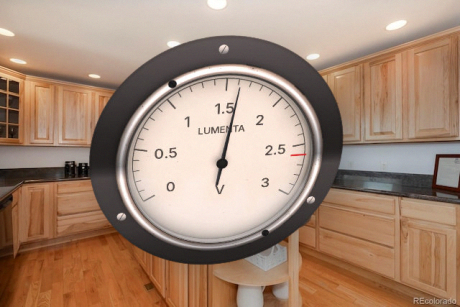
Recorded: 1.6 (V)
